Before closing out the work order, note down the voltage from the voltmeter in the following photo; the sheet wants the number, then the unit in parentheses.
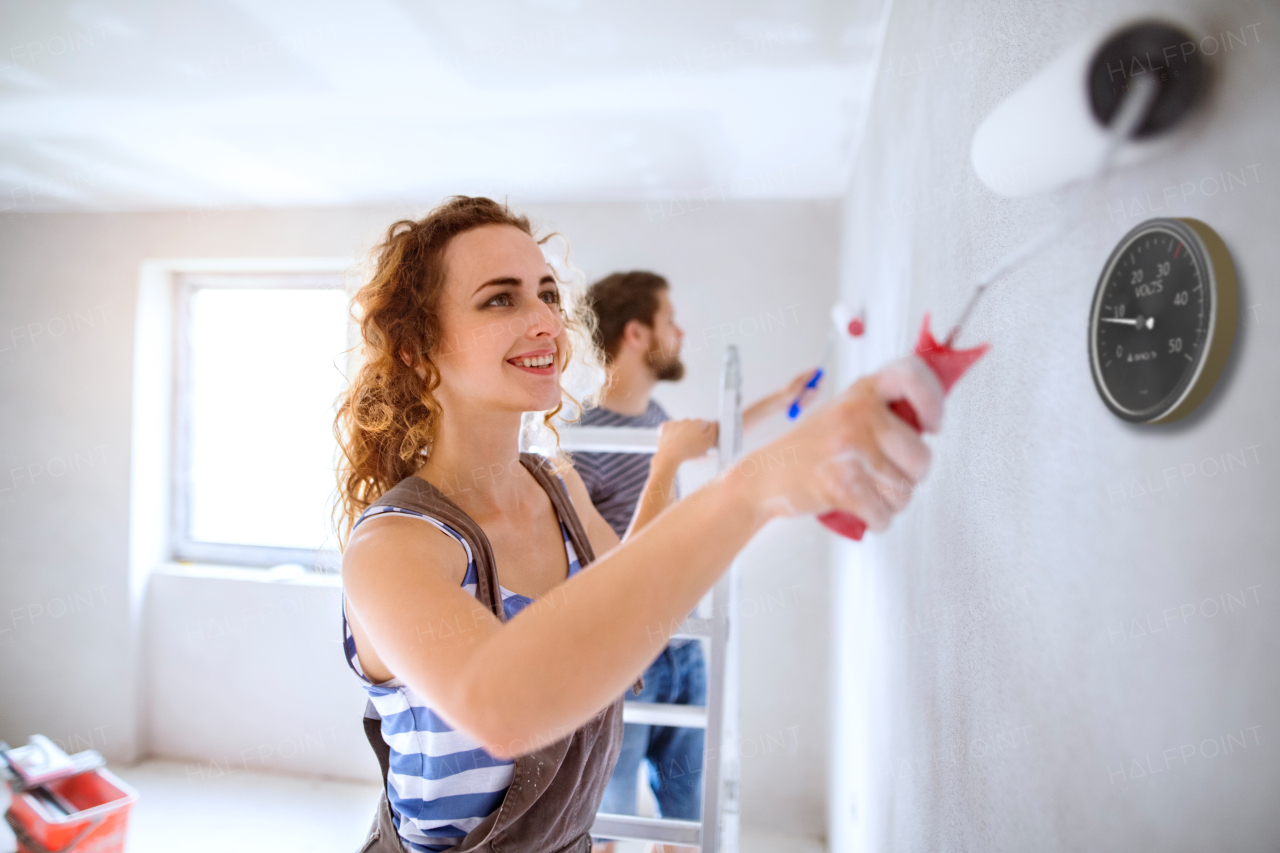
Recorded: 8 (V)
